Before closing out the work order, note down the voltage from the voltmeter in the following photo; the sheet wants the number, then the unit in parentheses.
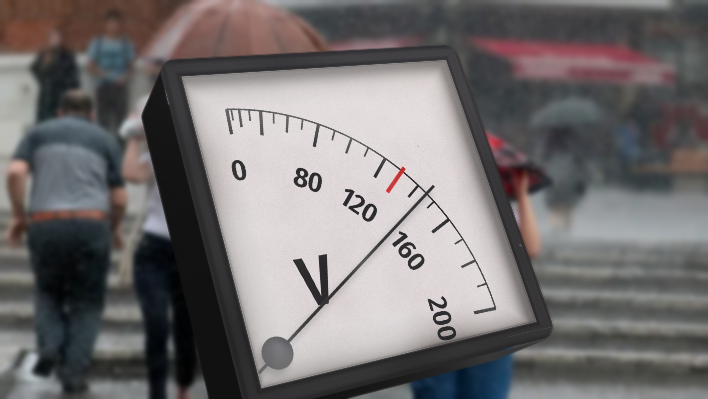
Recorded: 145 (V)
